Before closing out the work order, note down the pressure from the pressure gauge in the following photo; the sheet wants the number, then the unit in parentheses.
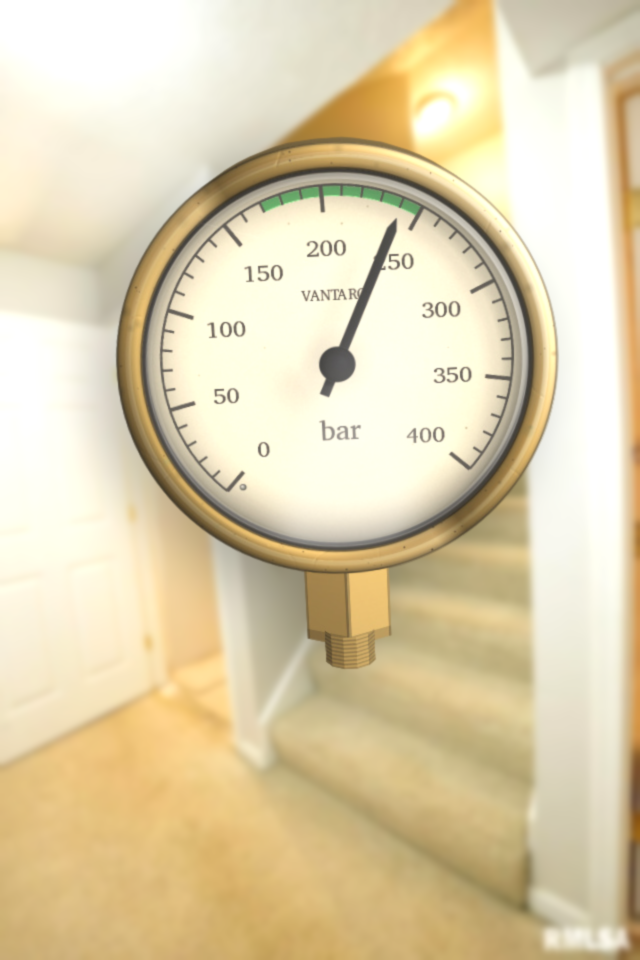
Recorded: 240 (bar)
